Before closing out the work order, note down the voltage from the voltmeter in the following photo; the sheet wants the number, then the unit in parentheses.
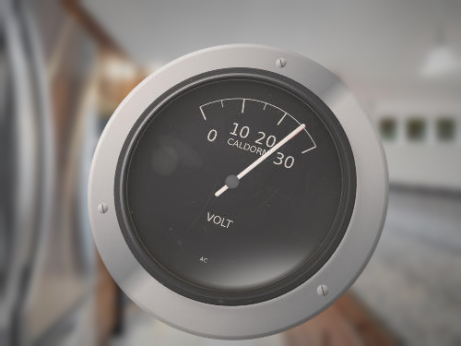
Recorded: 25 (V)
